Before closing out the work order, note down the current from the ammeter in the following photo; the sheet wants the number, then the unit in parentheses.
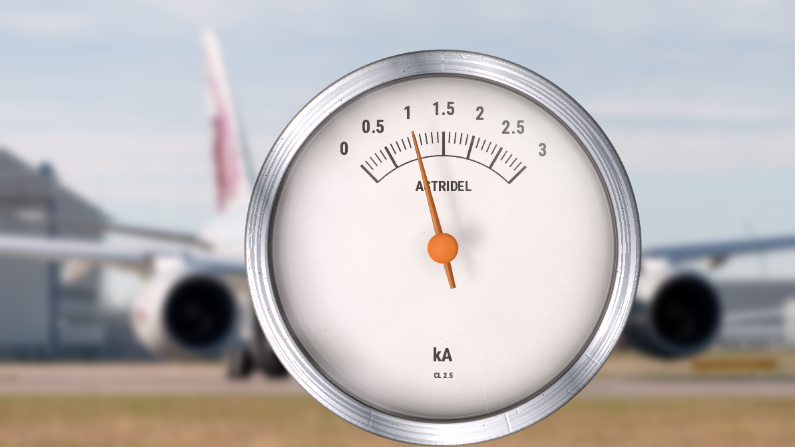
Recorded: 1 (kA)
